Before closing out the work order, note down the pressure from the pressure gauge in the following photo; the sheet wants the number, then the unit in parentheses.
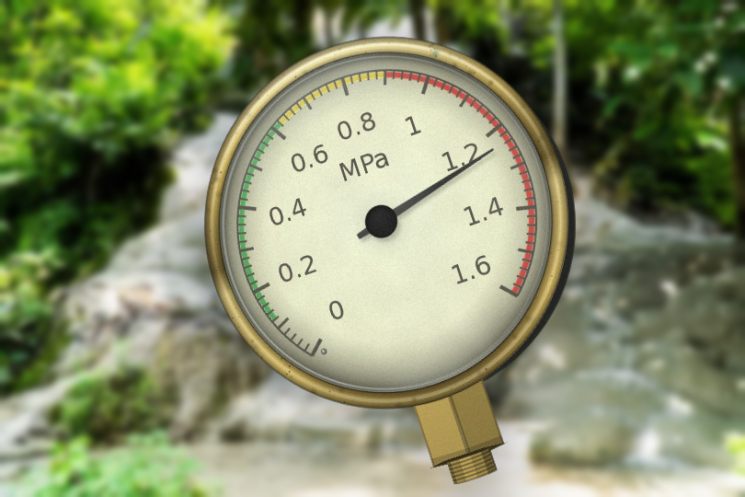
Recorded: 1.24 (MPa)
